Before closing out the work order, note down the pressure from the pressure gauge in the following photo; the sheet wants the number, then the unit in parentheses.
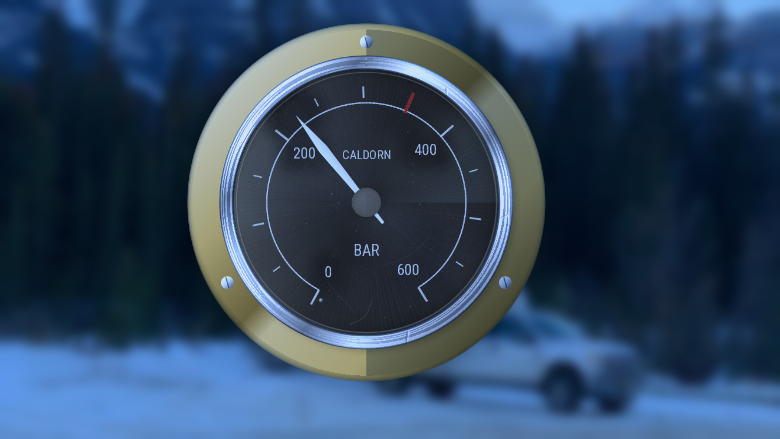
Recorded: 225 (bar)
